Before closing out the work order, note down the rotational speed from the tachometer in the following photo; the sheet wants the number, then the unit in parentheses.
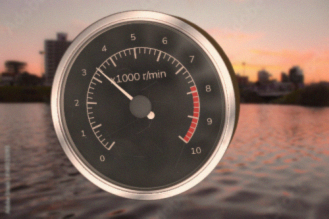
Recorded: 3400 (rpm)
